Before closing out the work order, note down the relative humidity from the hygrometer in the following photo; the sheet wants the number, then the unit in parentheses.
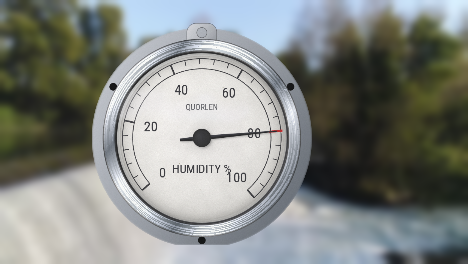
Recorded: 80 (%)
